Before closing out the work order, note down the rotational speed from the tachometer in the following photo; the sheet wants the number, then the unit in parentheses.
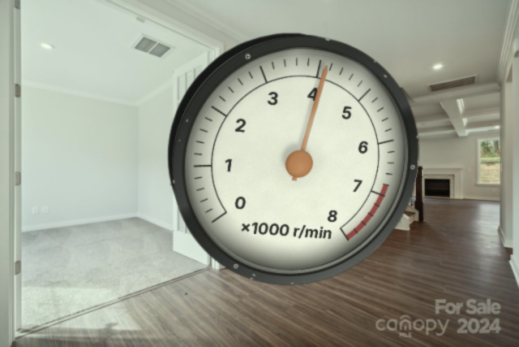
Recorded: 4100 (rpm)
